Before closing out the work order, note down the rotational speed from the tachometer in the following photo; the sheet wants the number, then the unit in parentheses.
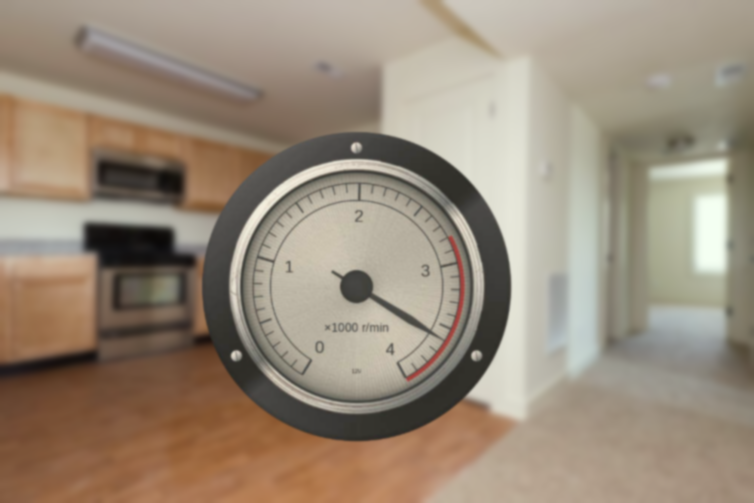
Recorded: 3600 (rpm)
